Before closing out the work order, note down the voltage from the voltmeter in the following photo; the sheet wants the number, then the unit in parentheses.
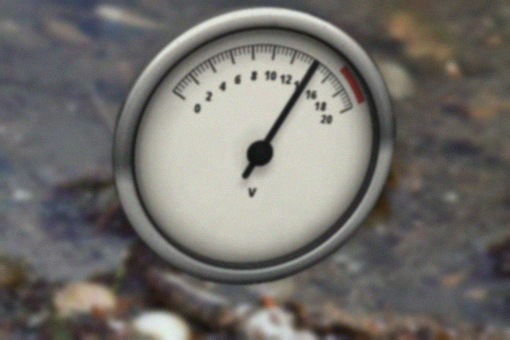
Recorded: 14 (V)
